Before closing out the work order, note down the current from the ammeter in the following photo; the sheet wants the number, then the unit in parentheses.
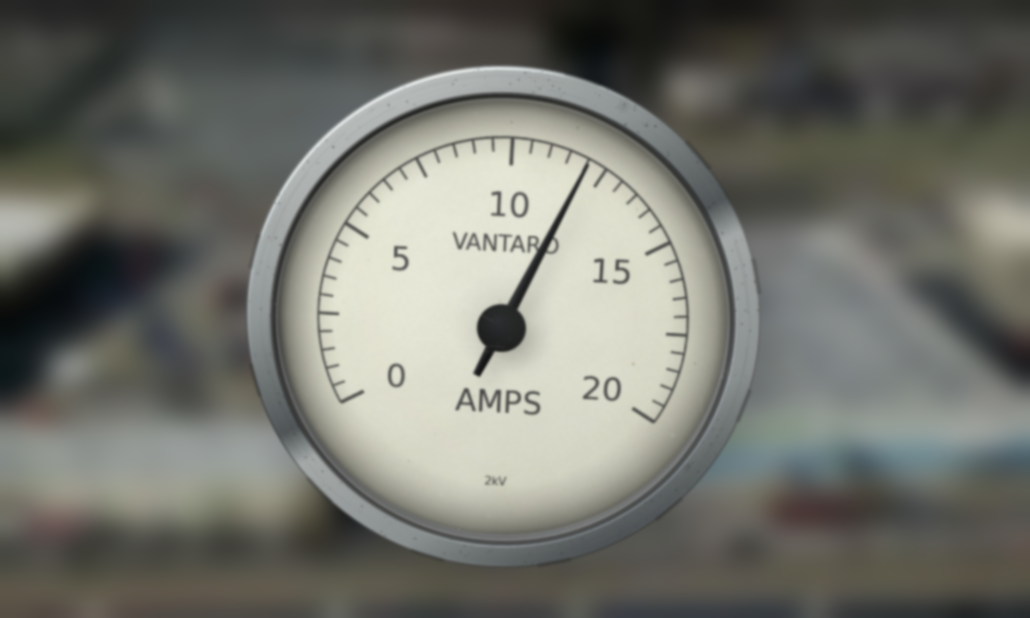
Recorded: 12 (A)
